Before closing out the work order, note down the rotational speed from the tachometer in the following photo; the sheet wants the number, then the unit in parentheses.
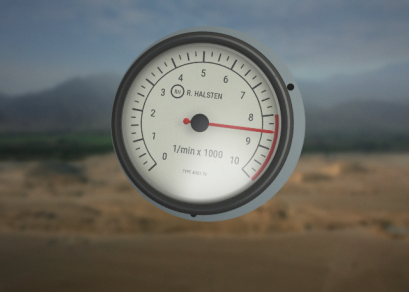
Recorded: 8500 (rpm)
